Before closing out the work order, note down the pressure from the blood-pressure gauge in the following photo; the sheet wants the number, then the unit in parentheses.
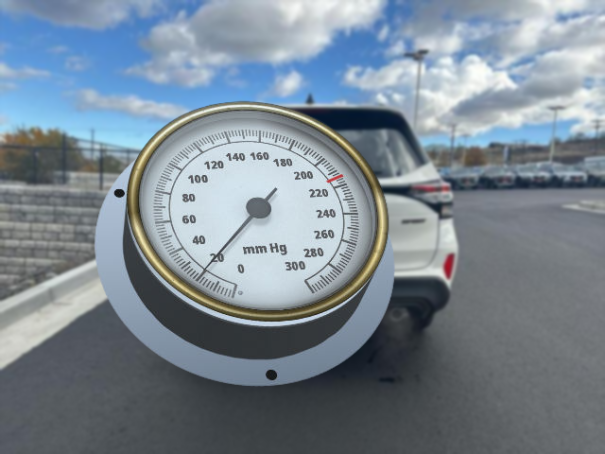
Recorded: 20 (mmHg)
